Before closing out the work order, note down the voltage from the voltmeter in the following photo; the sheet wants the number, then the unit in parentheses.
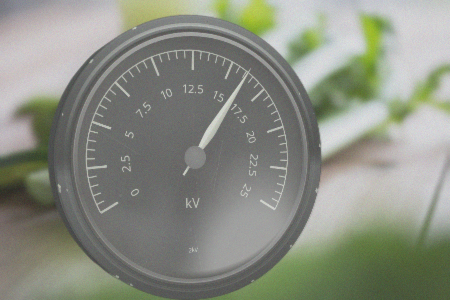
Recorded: 16 (kV)
